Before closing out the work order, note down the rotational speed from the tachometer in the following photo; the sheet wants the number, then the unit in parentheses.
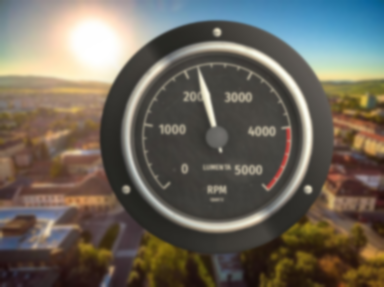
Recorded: 2200 (rpm)
